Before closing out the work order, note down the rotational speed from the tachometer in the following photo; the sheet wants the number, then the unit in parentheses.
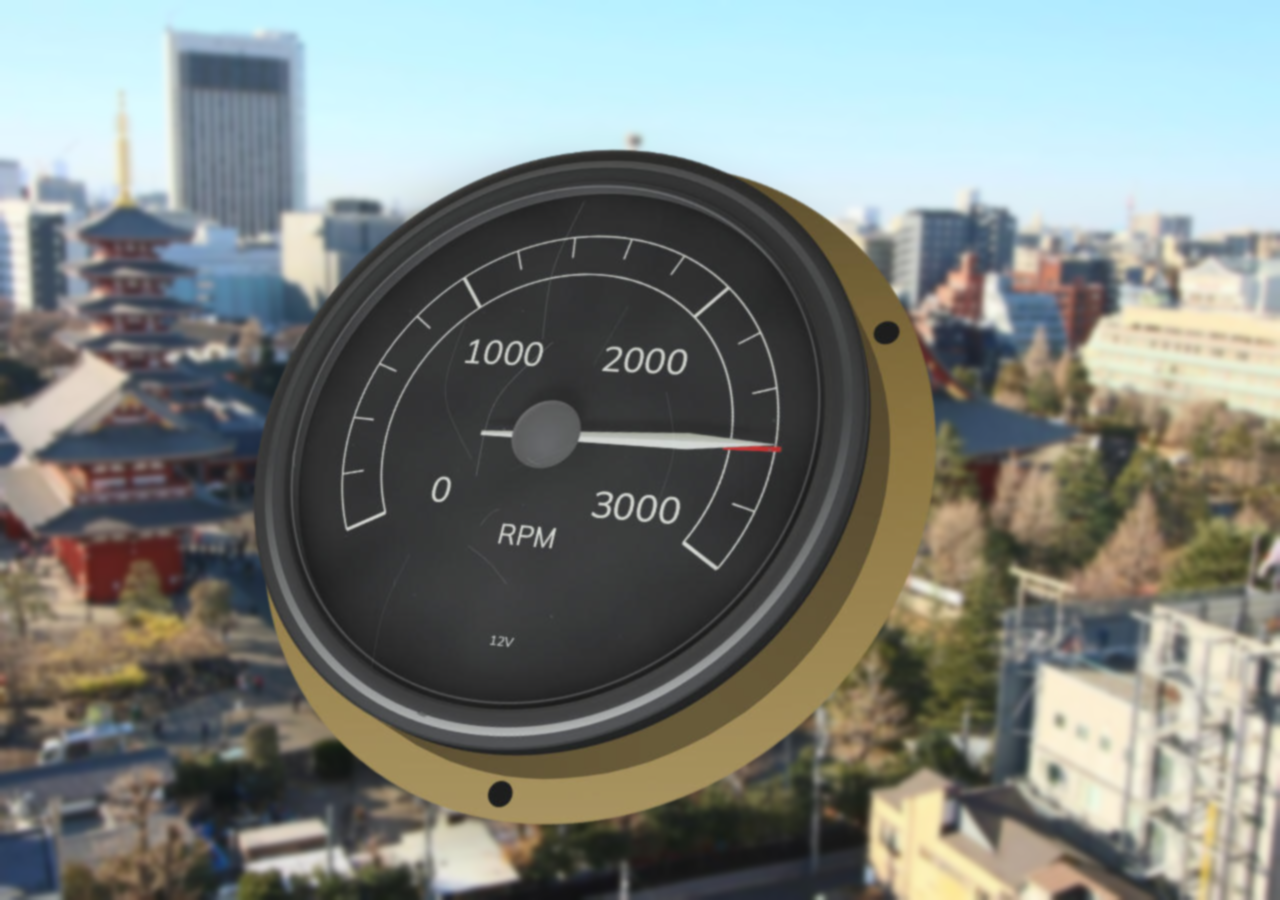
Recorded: 2600 (rpm)
